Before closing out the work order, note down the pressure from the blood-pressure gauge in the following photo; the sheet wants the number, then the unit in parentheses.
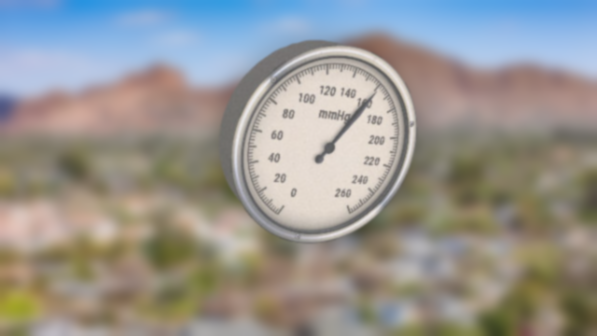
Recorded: 160 (mmHg)
